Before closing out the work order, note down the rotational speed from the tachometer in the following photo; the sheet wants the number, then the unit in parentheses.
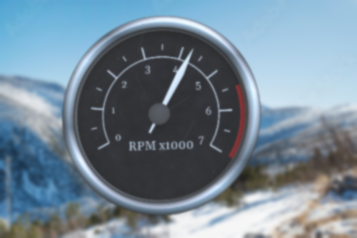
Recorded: 4250 (rpm)
